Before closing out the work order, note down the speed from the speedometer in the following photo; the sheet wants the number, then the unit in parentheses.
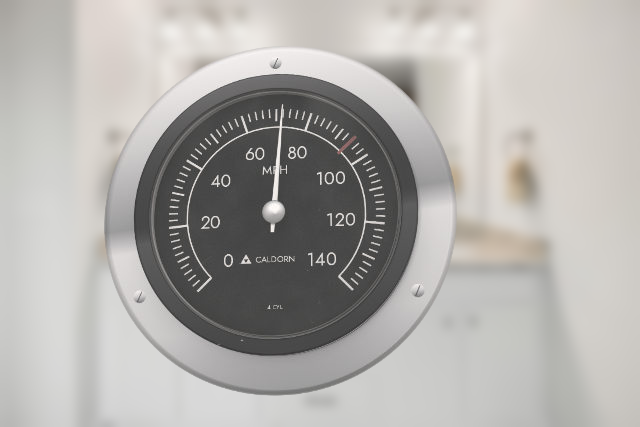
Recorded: 72 (mph)
